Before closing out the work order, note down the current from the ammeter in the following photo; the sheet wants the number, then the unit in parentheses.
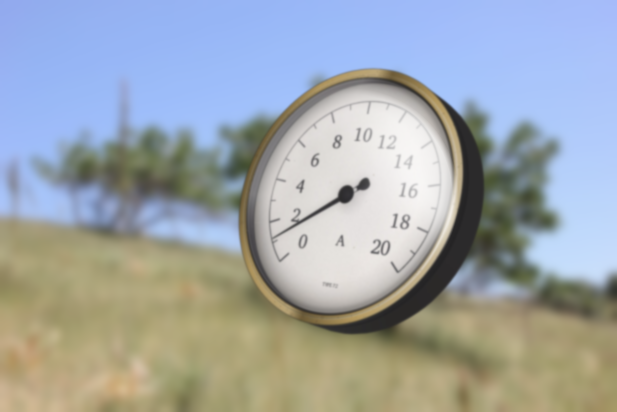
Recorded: 1 (A)
